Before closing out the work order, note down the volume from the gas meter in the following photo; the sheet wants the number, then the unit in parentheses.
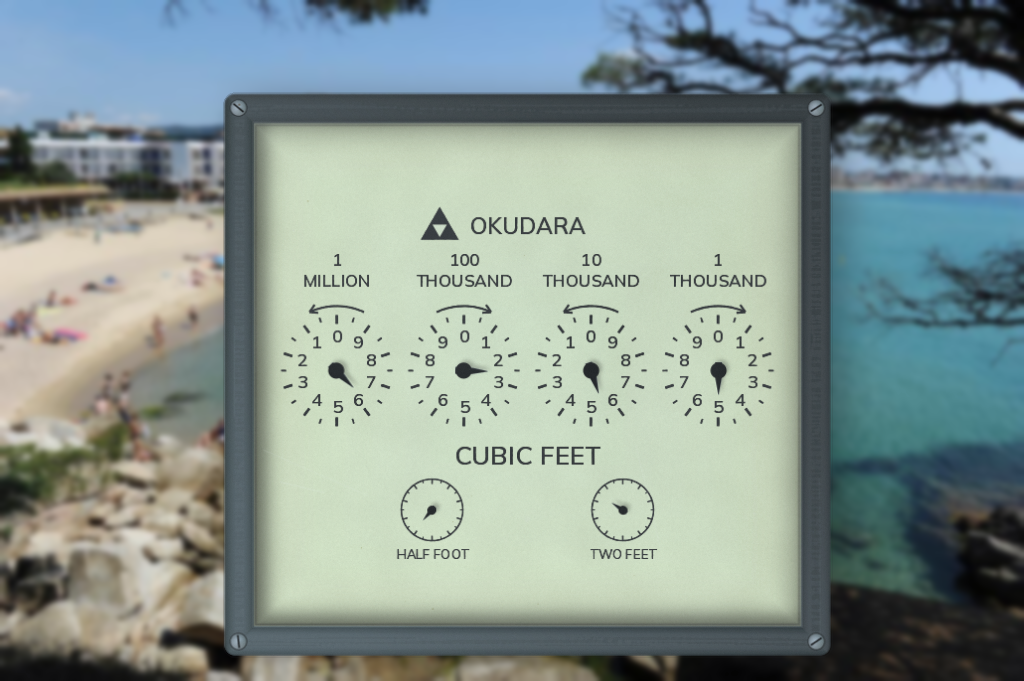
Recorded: 625500 (ft³)
